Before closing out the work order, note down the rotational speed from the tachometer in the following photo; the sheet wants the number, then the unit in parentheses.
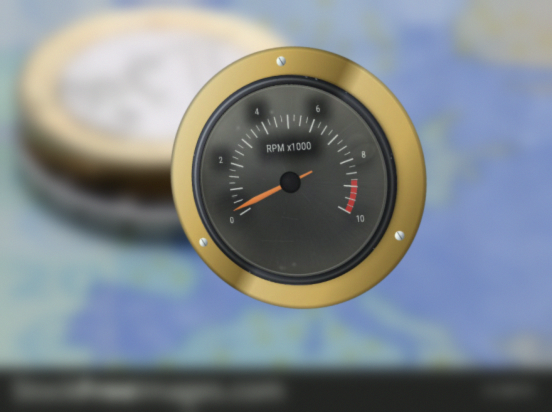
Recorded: 250 (rpm)
